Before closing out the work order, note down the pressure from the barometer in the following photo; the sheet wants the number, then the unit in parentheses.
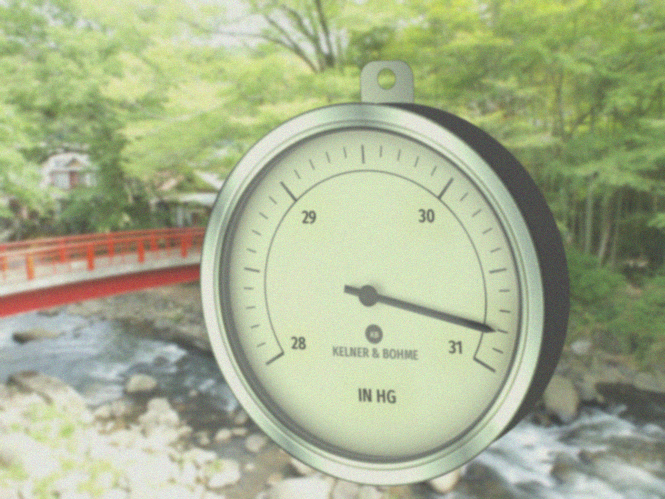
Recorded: 30.8 (inHg)
